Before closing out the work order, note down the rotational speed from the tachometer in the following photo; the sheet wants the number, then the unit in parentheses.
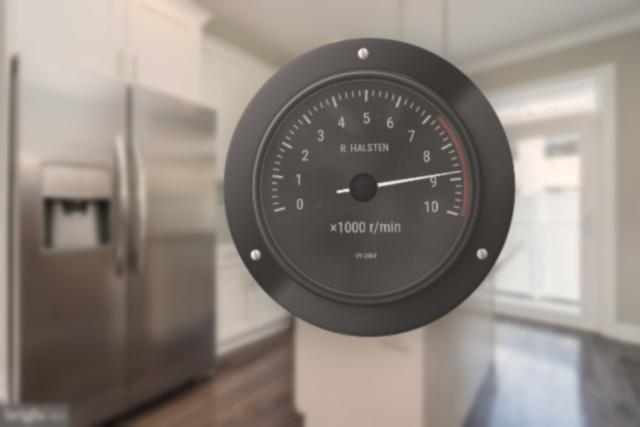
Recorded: 8800 (rpm)
